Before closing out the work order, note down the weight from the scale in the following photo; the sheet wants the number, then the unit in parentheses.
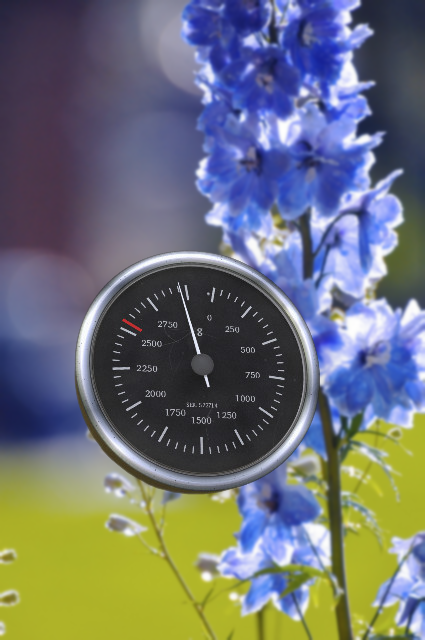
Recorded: 2950 (g)
